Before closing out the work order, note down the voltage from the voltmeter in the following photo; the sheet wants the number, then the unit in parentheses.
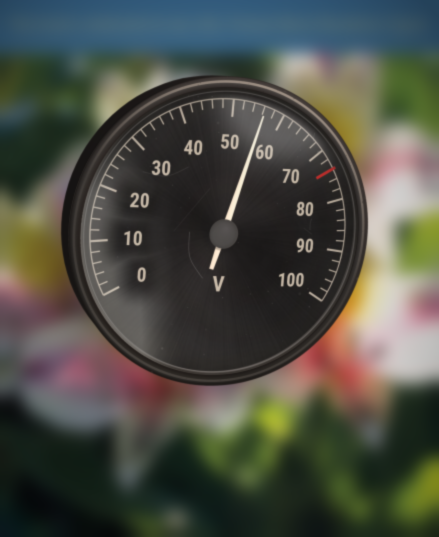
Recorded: 56 (V)
